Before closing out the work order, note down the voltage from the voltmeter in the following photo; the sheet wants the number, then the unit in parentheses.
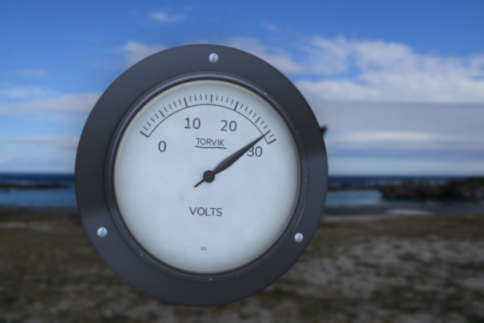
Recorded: 28 (V)
